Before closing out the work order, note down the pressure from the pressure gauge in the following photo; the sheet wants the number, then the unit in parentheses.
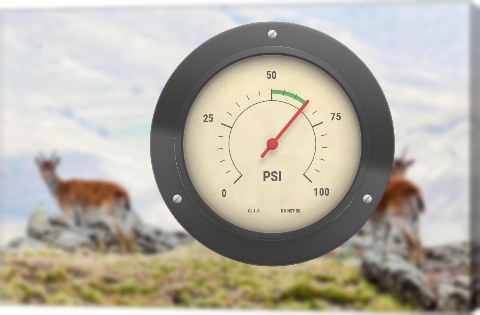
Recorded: 65 (psi)
